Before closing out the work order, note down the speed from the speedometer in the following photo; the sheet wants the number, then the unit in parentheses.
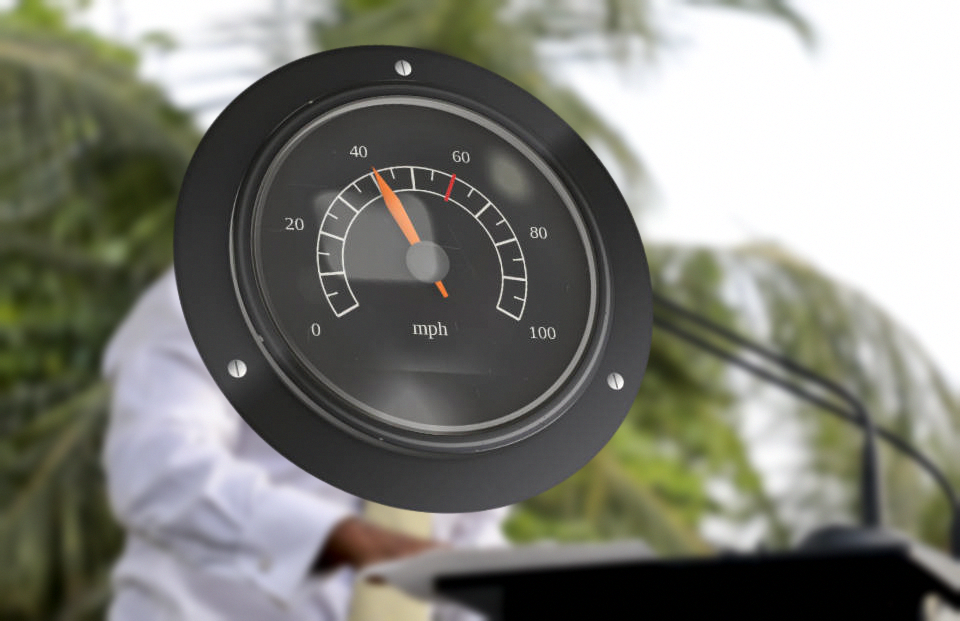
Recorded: 40 (mph)
